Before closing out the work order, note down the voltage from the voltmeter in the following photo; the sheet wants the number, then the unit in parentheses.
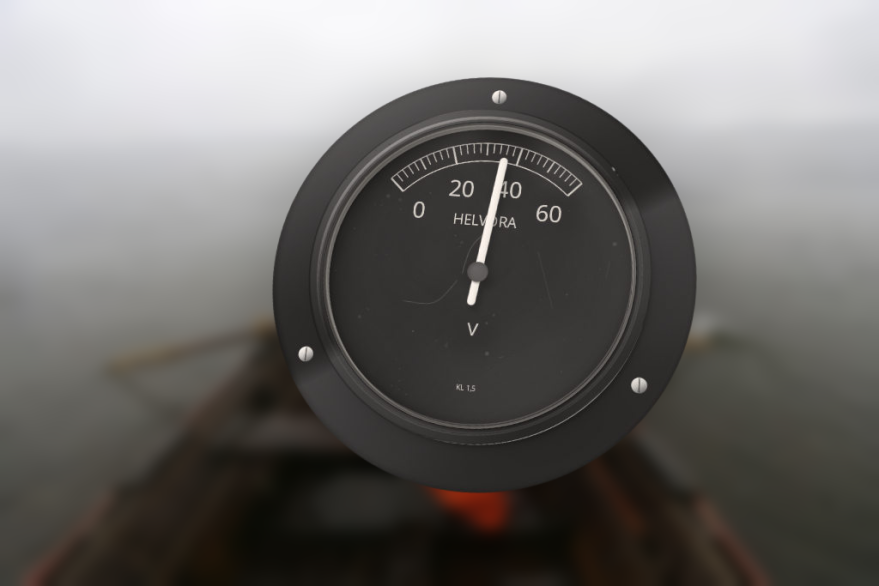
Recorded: 36 (V)
